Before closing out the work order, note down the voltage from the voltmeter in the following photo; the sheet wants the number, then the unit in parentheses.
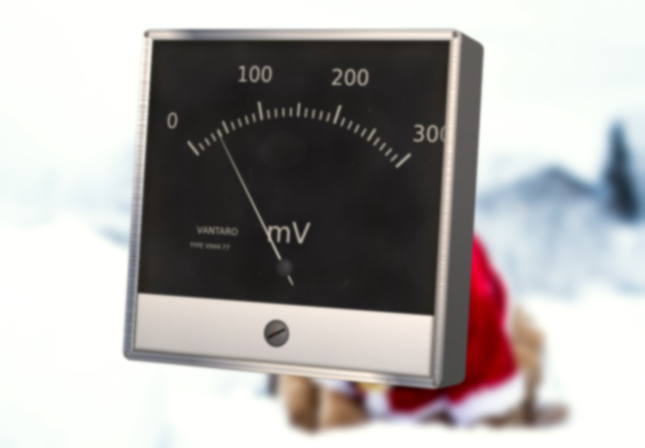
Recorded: 40 (mV)
